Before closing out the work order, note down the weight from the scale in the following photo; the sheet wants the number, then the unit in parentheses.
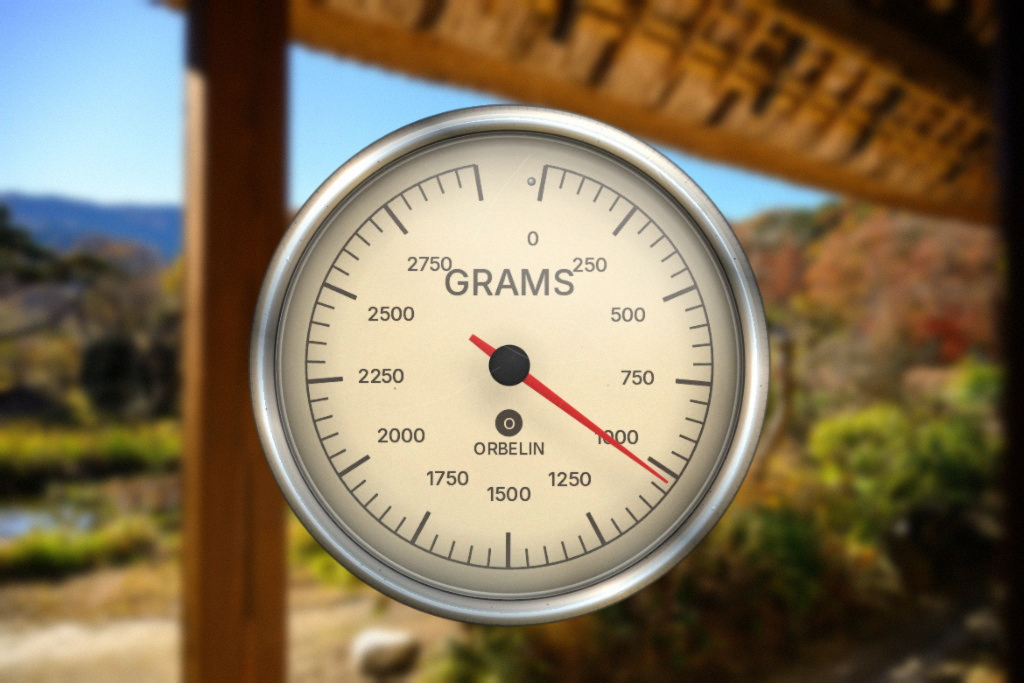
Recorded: 1025 (g)
